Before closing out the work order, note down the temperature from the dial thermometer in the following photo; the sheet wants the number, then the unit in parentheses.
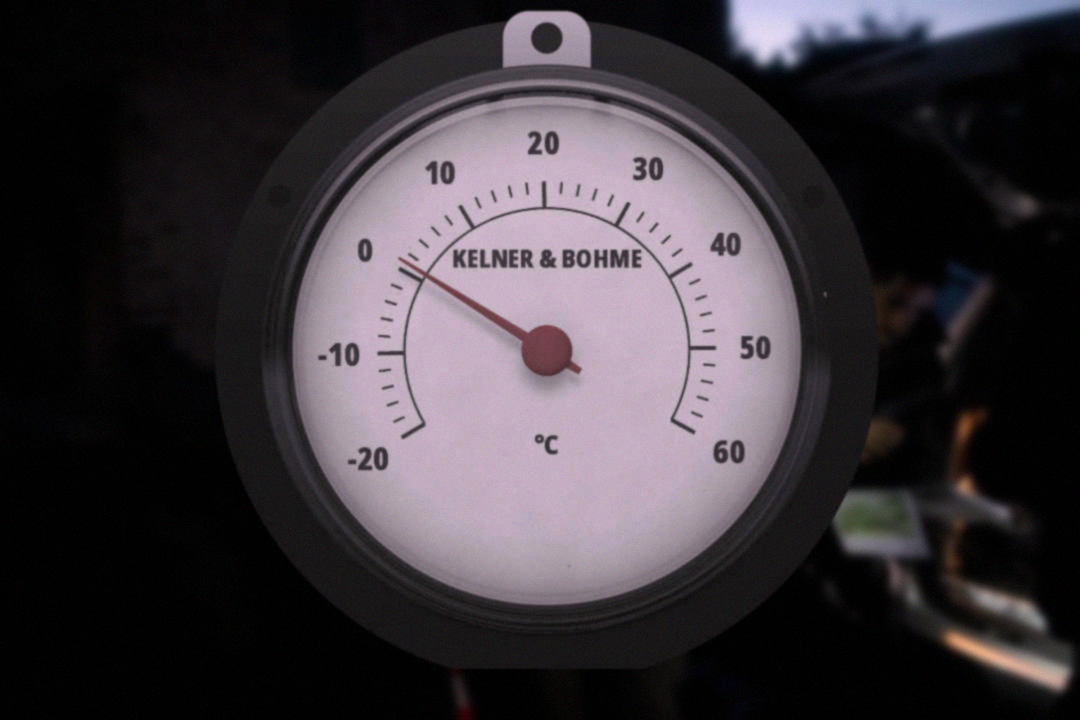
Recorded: 1 (°C)
